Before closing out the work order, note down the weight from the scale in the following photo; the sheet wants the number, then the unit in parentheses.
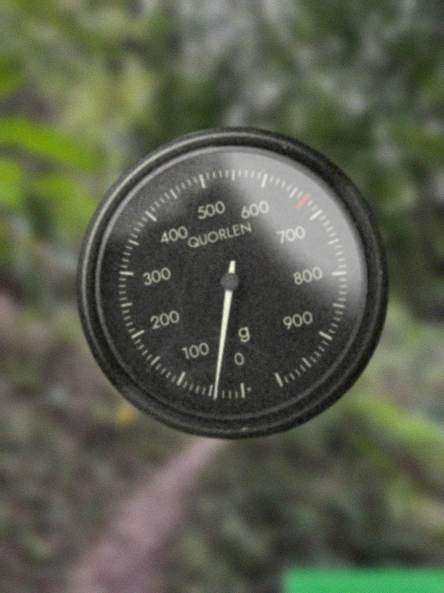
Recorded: 40 (g)
